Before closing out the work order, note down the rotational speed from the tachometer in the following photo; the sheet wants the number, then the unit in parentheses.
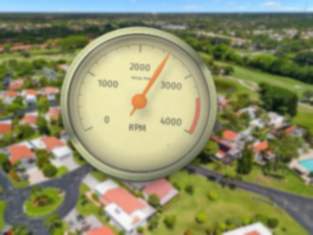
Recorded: 2500 (rpm)
